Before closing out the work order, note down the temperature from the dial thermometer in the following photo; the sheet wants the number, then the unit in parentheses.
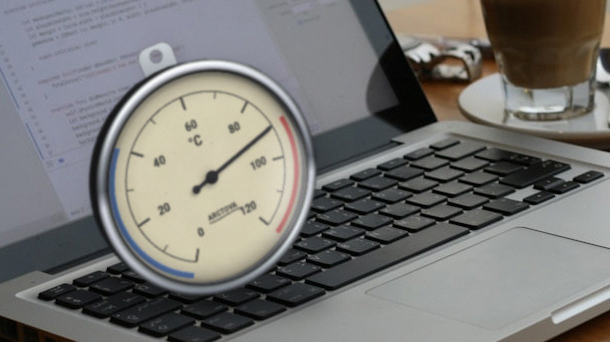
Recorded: 90 (°C)
